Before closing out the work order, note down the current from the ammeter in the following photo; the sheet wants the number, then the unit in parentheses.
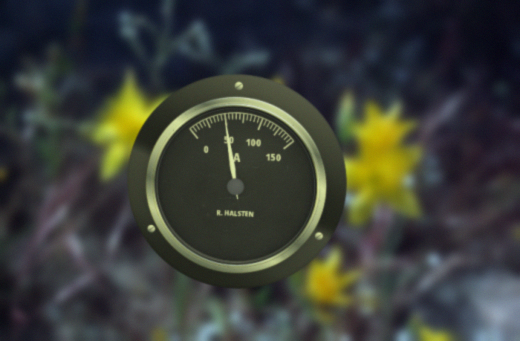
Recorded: 50 (A)
